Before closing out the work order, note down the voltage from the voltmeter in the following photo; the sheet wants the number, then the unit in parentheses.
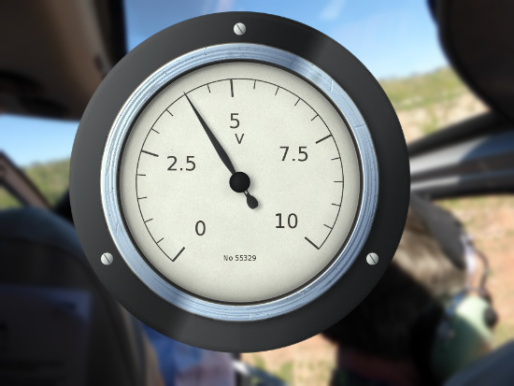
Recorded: 4 (V)
